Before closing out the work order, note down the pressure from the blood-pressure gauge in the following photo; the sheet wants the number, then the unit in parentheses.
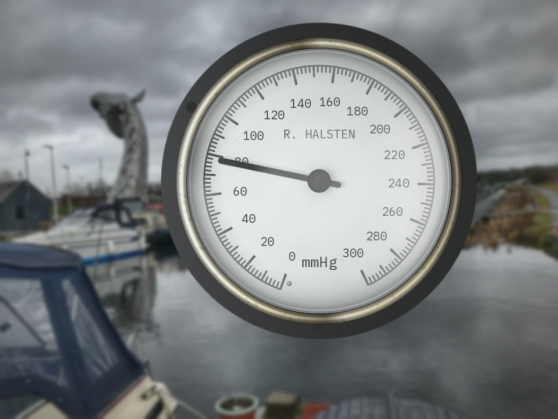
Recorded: 78 (mmHg)
